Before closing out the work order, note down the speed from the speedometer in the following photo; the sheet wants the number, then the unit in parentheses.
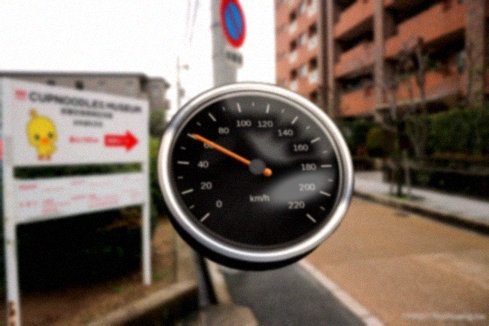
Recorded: 60 (km/h)
